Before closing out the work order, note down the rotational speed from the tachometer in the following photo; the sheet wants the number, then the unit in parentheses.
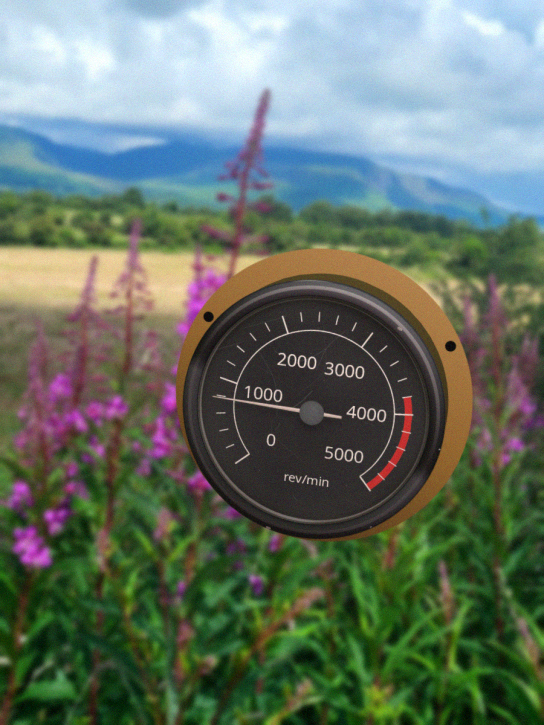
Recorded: 800 (rpm)
